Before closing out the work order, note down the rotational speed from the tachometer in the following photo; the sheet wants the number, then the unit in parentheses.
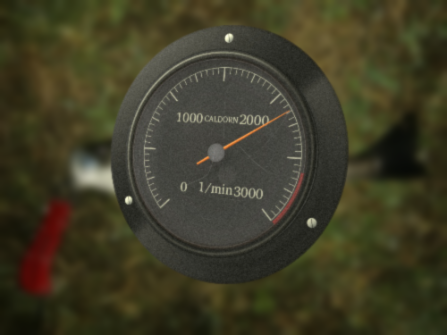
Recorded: 2150 (rpm)
